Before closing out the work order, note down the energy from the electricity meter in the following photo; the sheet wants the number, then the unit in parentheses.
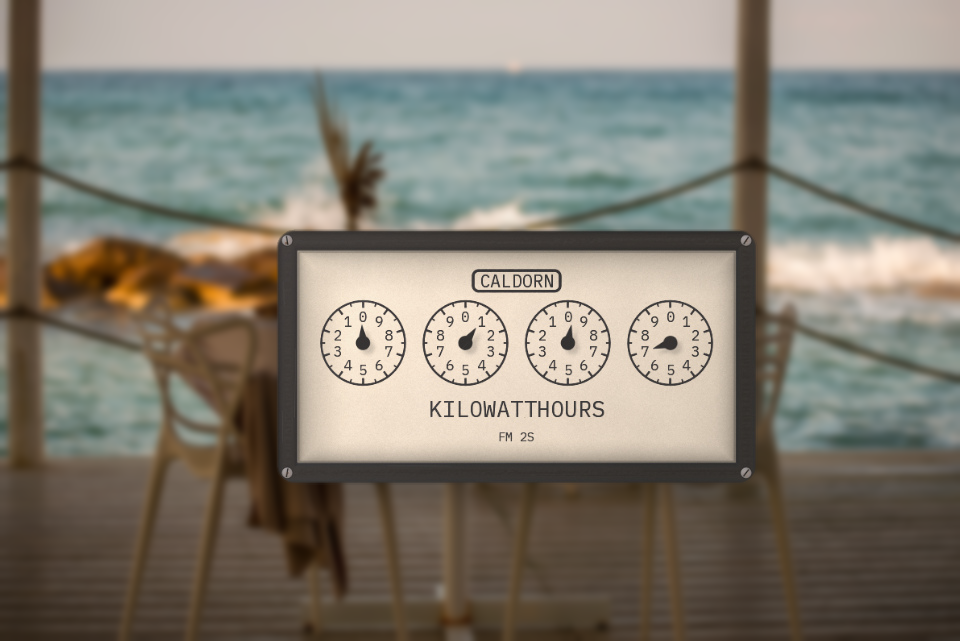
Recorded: 97 (kWh)
